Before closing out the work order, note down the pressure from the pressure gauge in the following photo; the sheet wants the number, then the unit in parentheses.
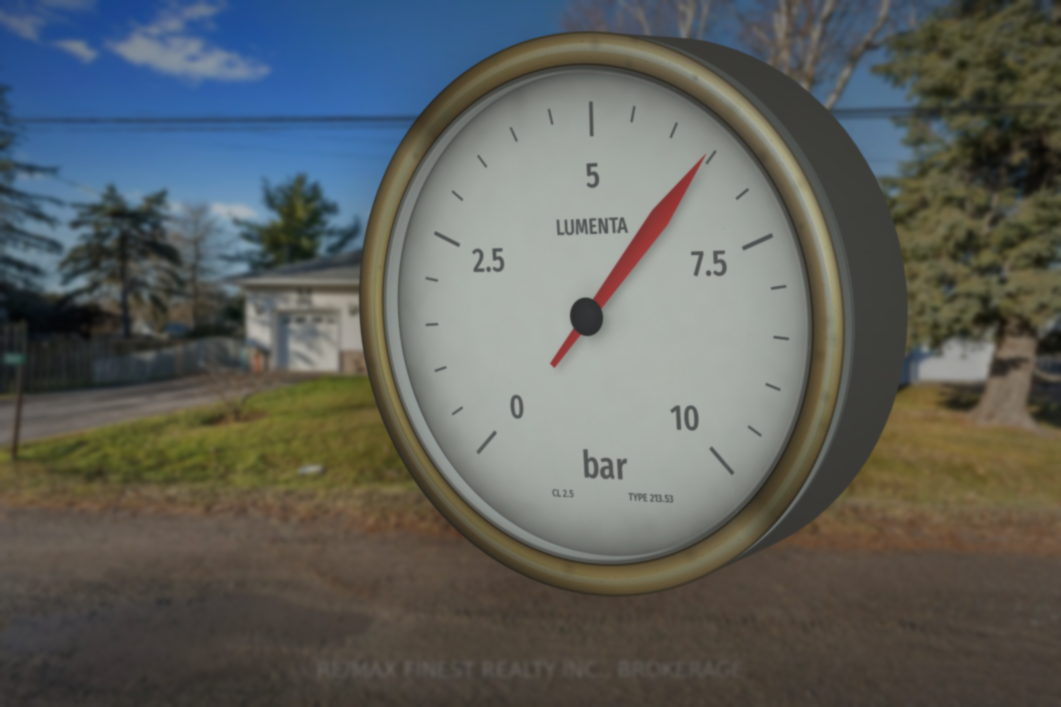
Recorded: 6.5 (bar)
